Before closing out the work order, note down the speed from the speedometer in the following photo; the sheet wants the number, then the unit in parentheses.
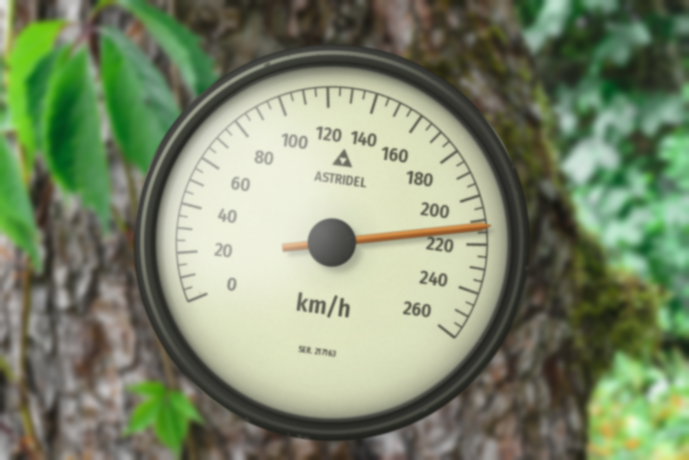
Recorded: 212.5 (km/h)
